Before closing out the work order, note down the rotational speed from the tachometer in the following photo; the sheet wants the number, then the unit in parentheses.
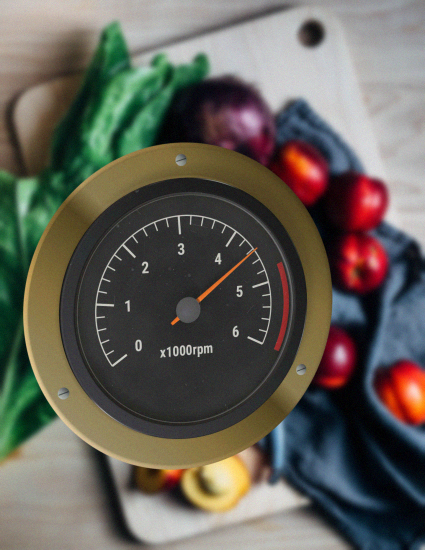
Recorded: 4400 (rpm)
